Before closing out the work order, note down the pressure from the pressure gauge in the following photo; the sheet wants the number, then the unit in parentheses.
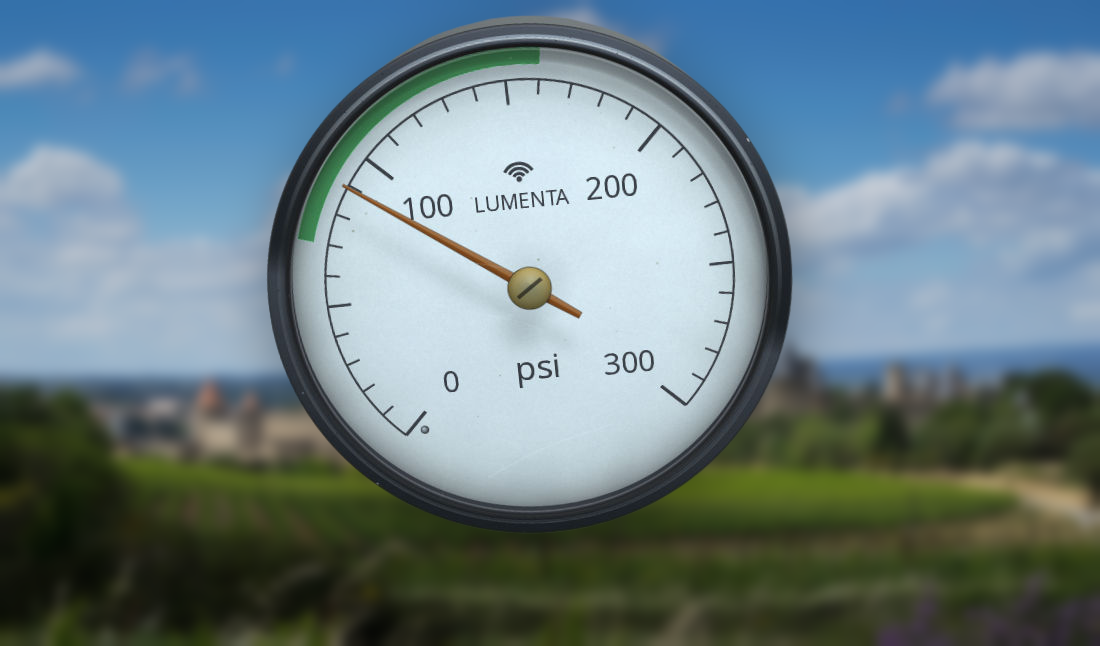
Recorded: 90 (psi)
